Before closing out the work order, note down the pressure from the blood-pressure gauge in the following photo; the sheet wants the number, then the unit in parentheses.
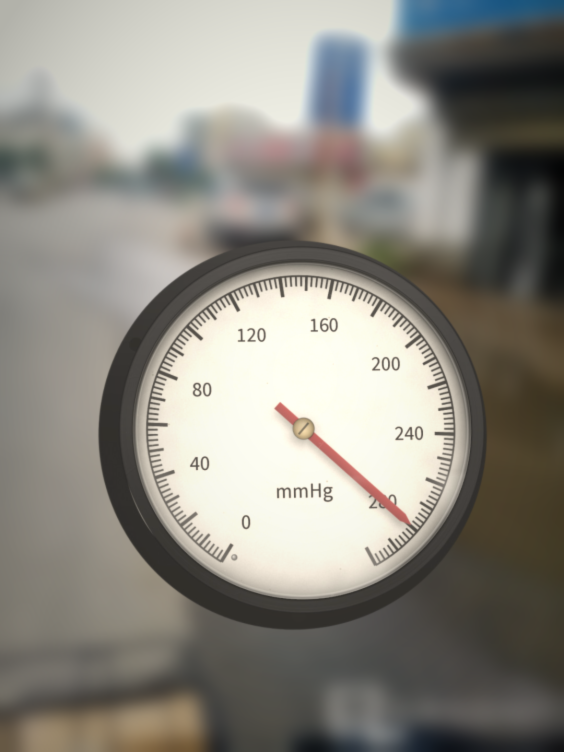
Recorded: 280 (mmHg)
